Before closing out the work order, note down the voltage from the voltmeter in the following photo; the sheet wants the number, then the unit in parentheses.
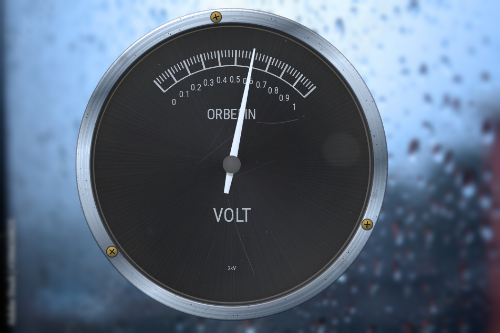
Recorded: 0.6 (V)
